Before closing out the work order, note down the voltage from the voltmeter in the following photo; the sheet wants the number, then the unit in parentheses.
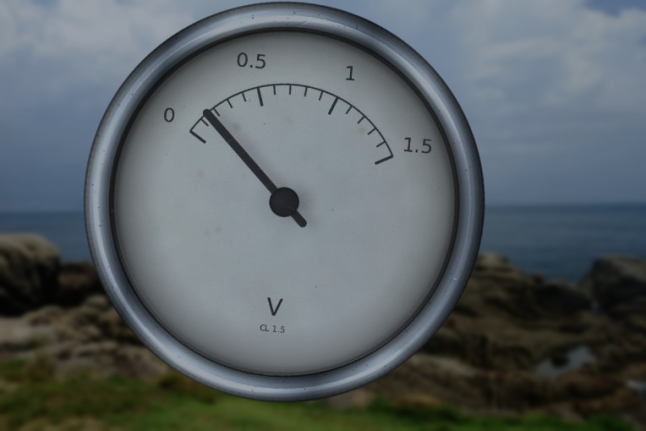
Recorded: 0.15 (V)
